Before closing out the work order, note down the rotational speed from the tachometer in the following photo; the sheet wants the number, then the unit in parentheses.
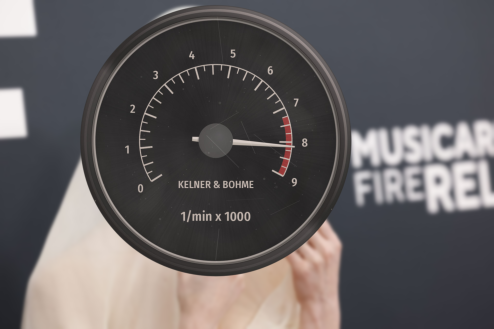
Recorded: 8125 (rpm)
